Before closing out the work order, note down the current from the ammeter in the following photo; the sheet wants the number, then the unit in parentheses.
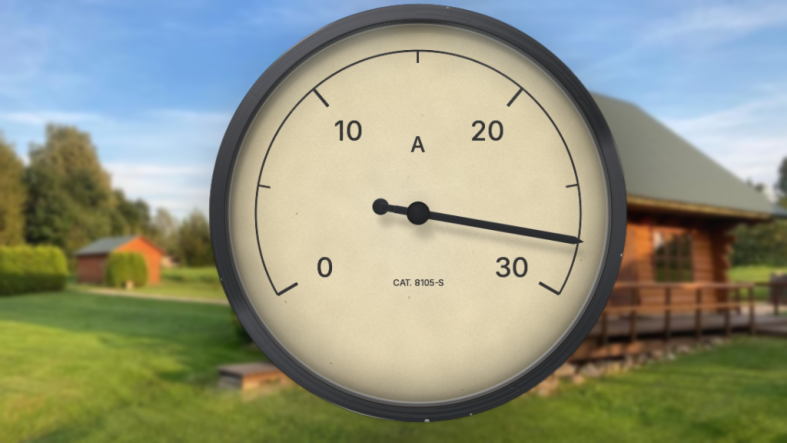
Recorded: 27.5 (A)
